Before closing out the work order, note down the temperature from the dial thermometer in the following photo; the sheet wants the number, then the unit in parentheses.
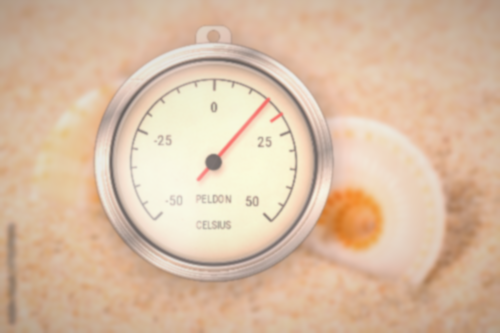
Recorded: 15 (°C)
